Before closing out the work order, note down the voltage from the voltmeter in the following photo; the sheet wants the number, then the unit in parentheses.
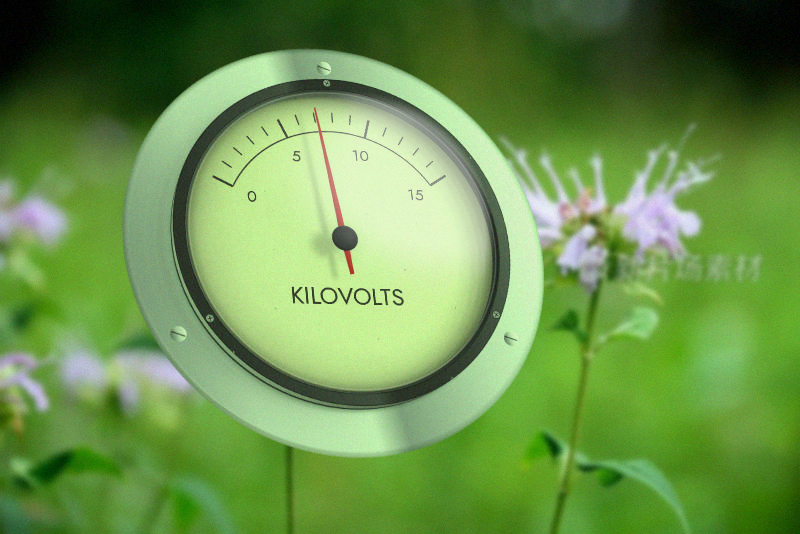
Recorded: 7 (kV)
